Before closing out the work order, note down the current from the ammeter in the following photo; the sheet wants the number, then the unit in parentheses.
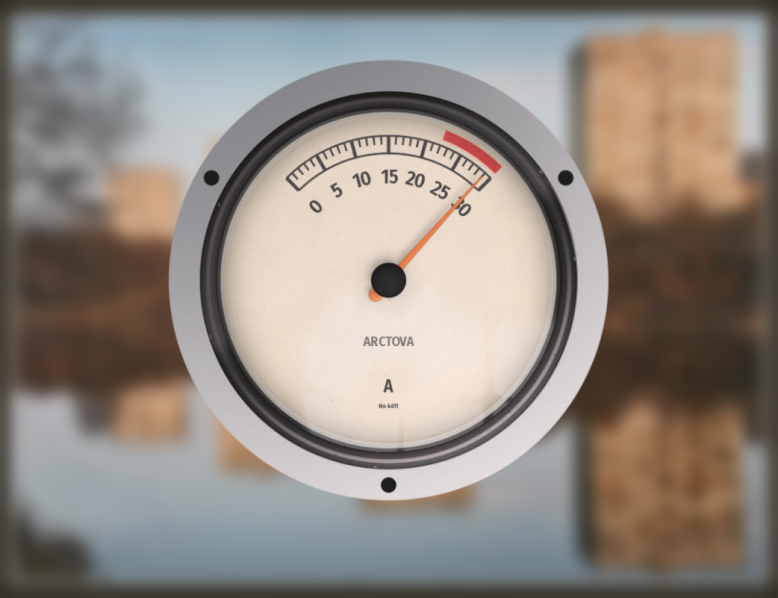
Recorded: 29 (A)
